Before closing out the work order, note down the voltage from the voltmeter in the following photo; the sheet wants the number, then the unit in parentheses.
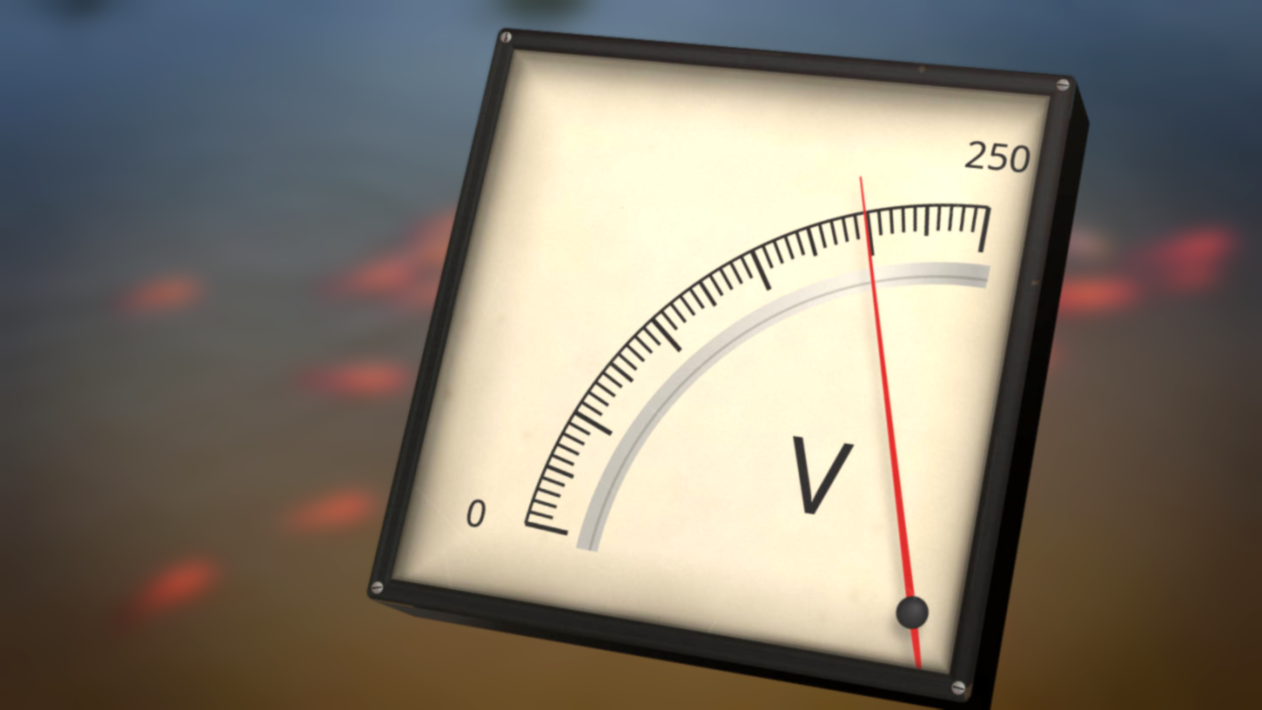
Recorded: 200 (V)
